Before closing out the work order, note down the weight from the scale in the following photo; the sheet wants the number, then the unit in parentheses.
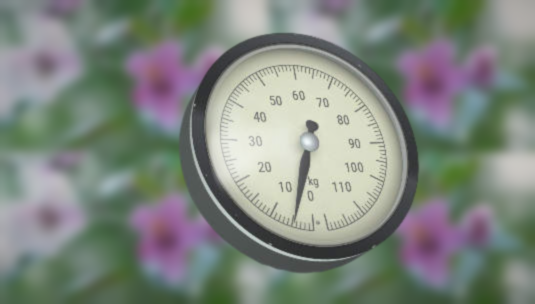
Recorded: 5 (kg)
